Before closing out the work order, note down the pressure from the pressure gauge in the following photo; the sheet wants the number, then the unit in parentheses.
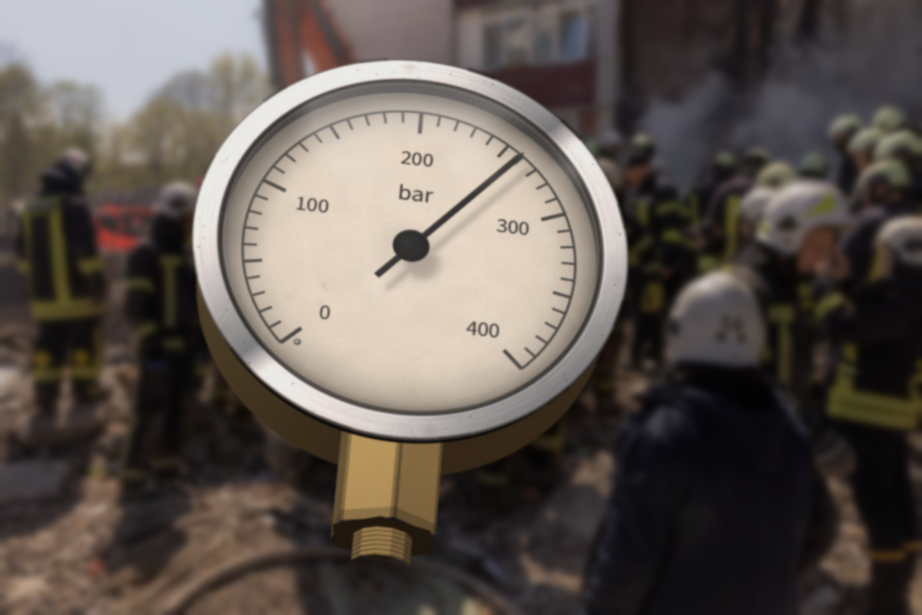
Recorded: 260 (bar)
